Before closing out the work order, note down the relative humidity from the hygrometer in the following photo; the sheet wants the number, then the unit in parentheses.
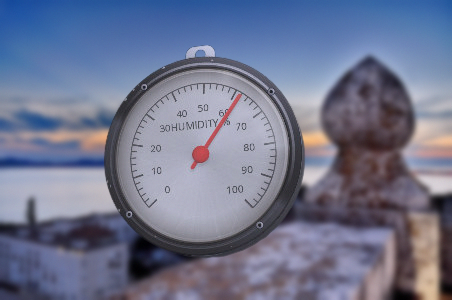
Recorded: 62 (%)
